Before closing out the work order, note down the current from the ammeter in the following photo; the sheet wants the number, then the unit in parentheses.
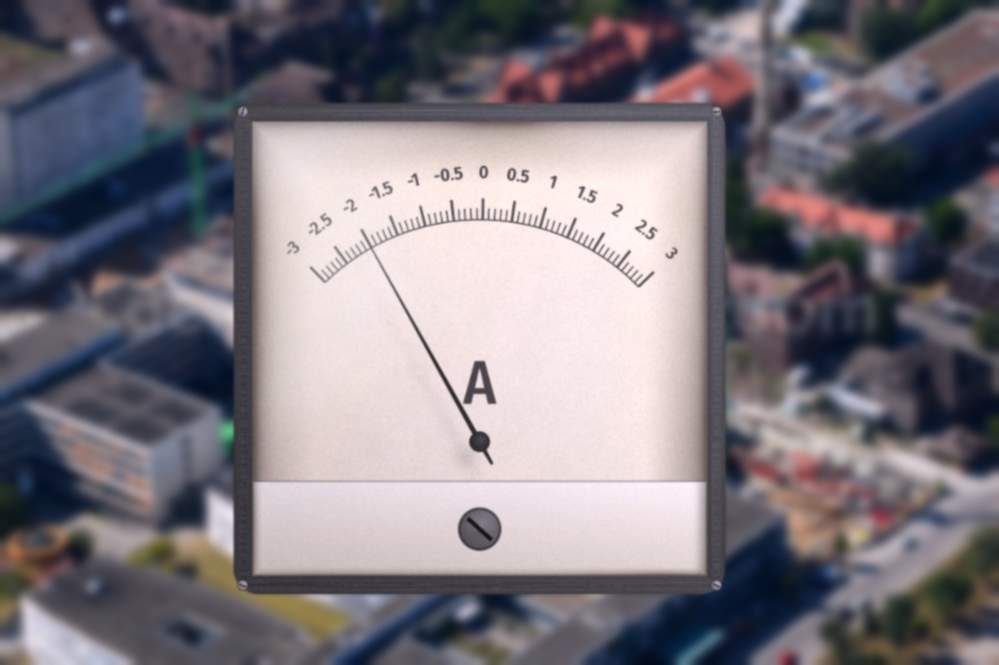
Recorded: -2 (A)
